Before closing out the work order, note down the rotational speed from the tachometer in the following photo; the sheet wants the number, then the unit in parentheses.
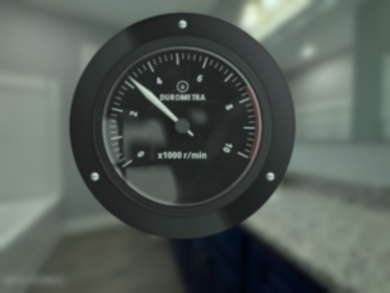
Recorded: 3200 (rpm)
